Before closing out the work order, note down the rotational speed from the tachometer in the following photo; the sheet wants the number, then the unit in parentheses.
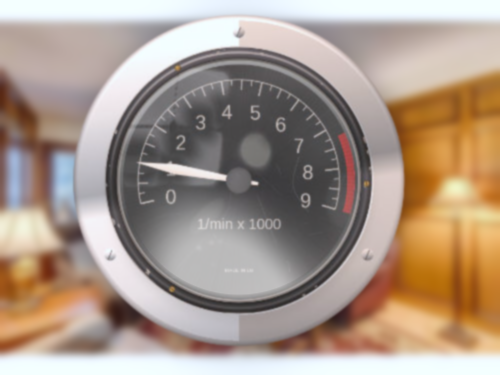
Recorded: 1000 (rpm)
